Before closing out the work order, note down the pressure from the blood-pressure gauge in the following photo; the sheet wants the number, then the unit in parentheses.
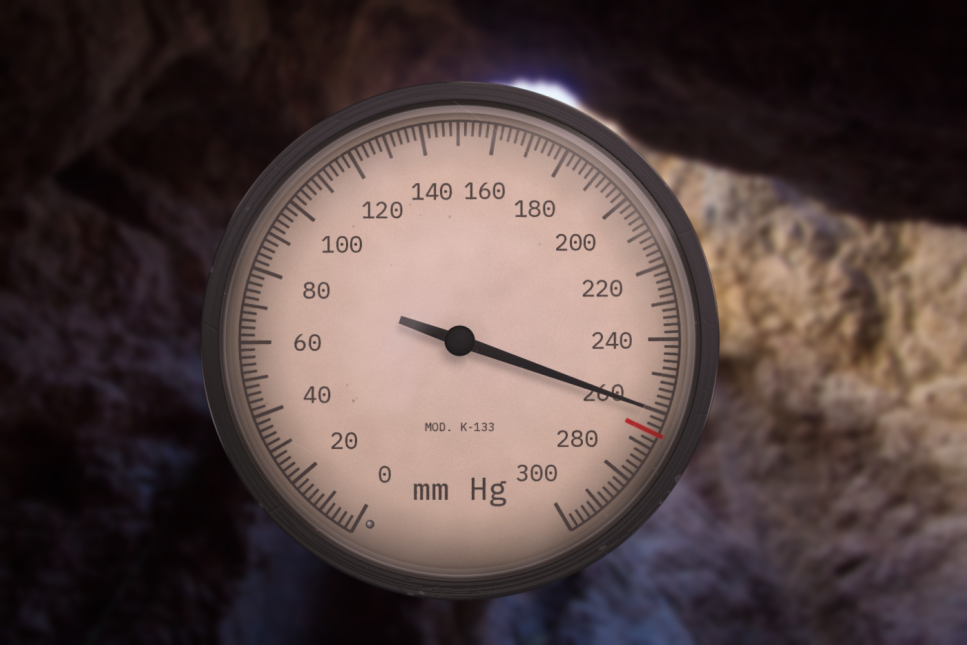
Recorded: 260 (mmHg)
